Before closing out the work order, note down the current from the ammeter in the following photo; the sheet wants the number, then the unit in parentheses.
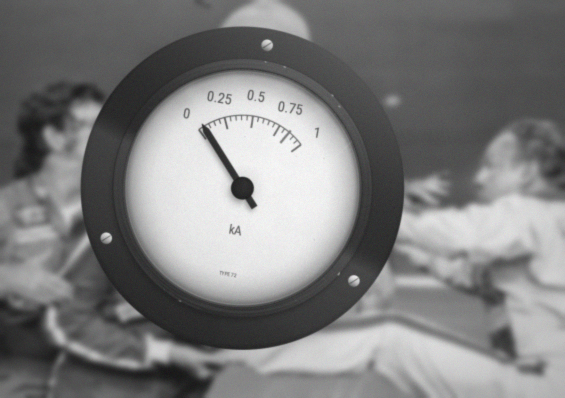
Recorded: 0.05 (kA)
